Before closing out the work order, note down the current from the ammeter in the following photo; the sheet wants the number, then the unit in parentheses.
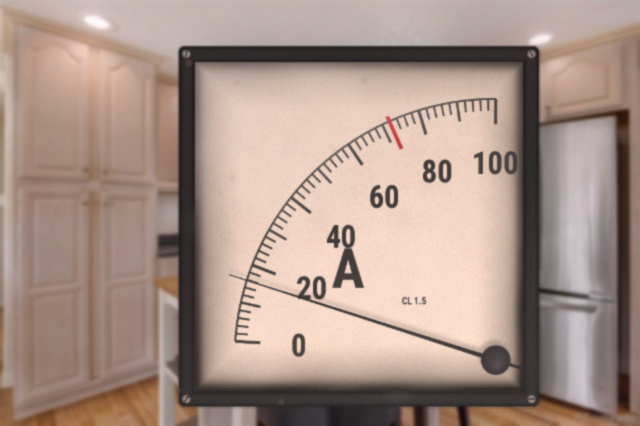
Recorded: 16 (A)
